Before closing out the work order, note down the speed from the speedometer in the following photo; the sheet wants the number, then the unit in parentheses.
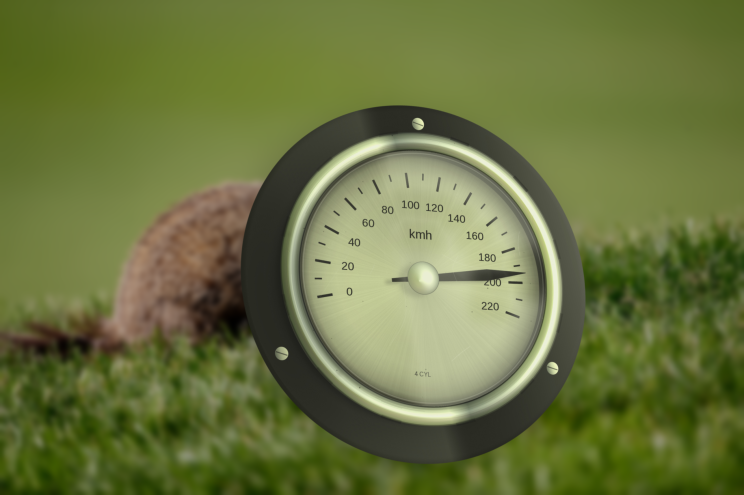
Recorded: 195 (km/h)
